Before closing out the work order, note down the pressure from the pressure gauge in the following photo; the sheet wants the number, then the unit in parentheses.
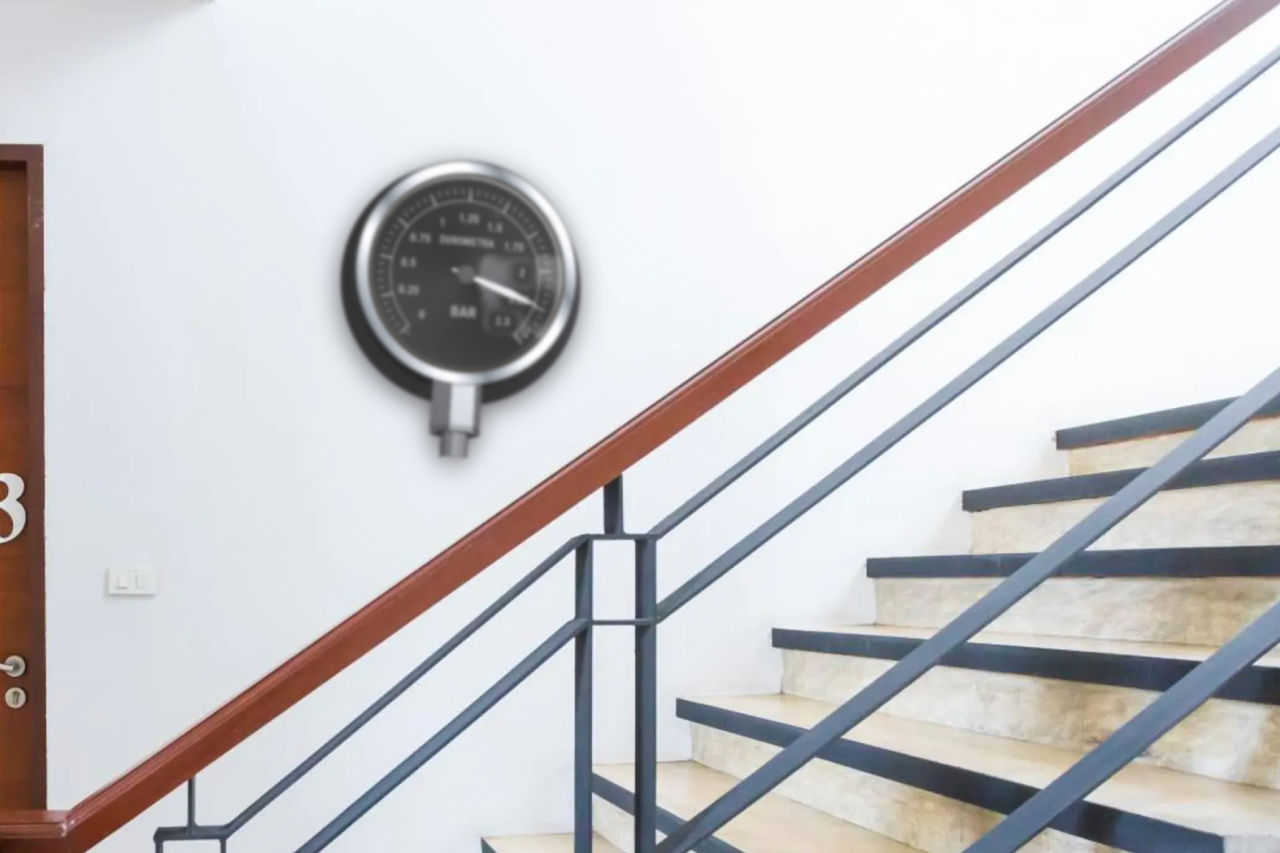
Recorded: 2.25 (bar)
